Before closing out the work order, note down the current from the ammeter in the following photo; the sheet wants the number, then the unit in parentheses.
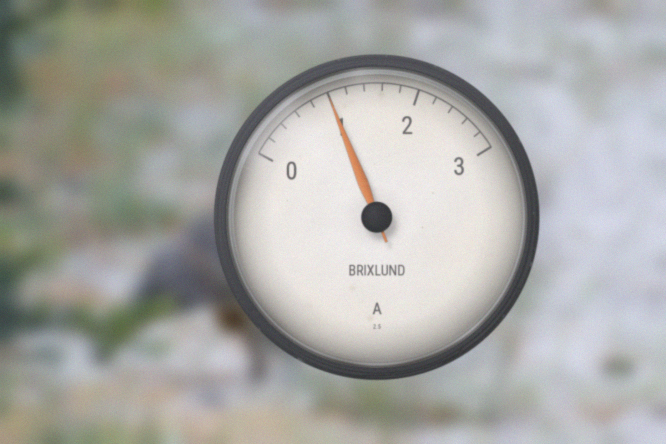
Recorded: 1 (A)
